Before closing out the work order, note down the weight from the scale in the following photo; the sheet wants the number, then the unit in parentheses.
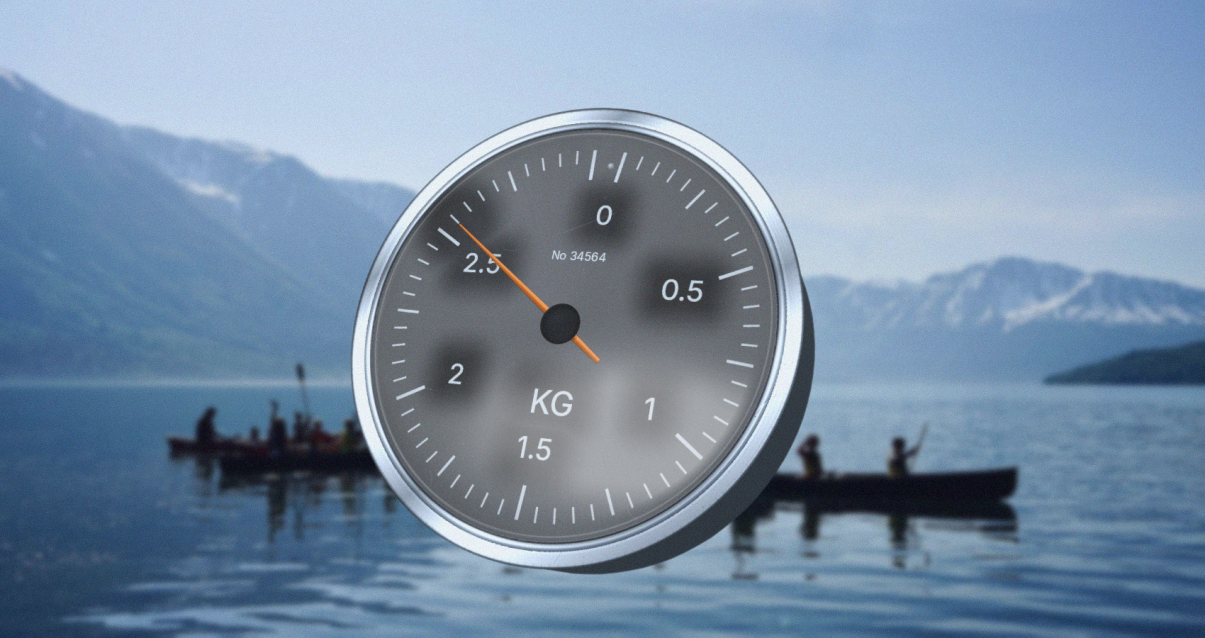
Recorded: 2.55 (kg)
